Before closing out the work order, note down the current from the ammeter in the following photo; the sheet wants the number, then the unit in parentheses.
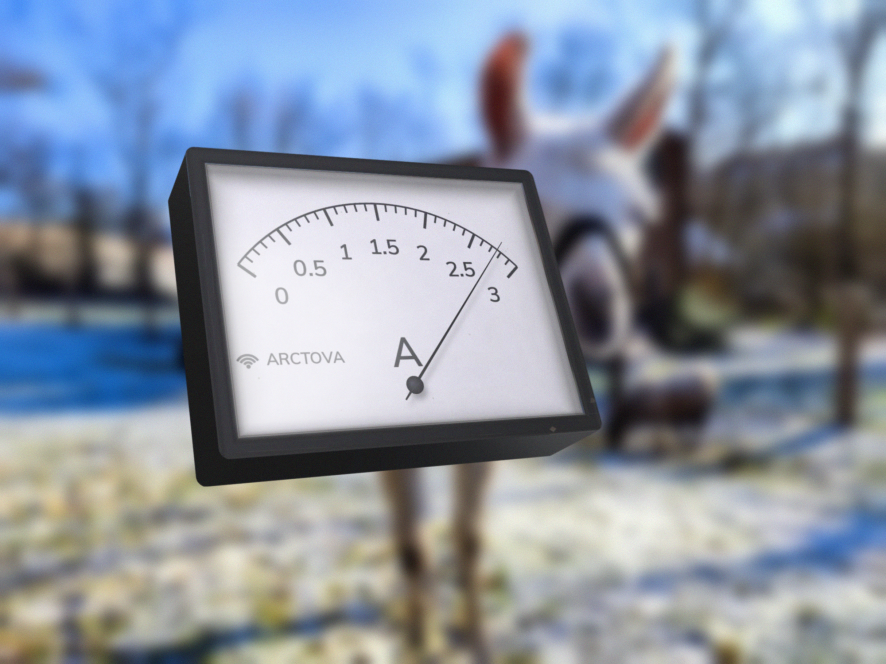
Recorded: 2.75 (A)
